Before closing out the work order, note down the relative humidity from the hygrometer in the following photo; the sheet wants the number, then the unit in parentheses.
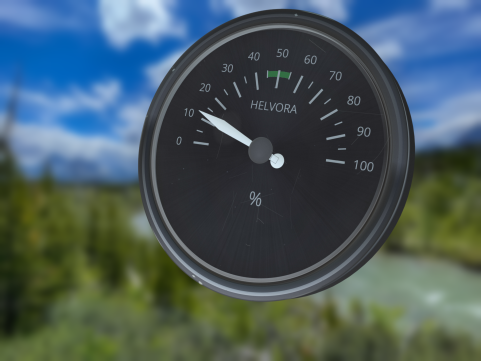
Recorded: 12.5 (%)
